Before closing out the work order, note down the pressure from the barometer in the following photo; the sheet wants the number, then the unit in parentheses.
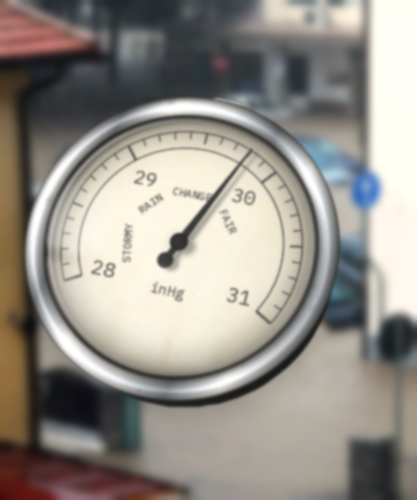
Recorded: 29.8 (inHg)
